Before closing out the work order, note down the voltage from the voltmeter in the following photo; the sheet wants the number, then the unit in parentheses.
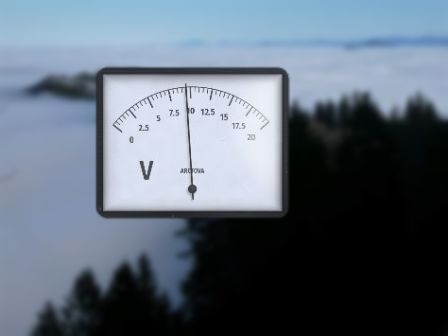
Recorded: 9.5 (V)
